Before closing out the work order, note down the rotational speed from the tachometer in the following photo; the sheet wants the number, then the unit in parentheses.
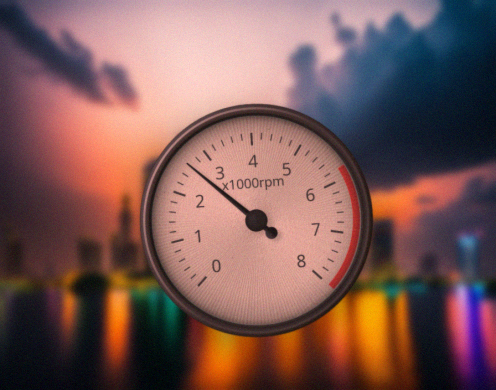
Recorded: 2600 (rpm)
